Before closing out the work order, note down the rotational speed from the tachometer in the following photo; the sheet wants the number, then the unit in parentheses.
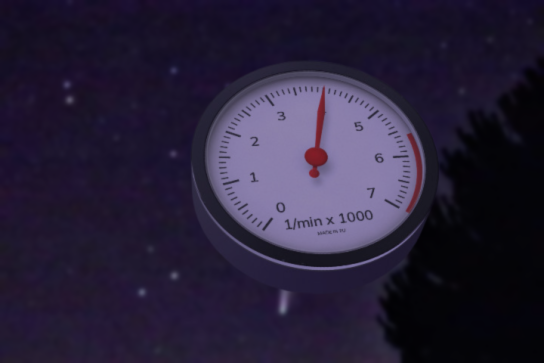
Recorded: 4000 (rpm)
